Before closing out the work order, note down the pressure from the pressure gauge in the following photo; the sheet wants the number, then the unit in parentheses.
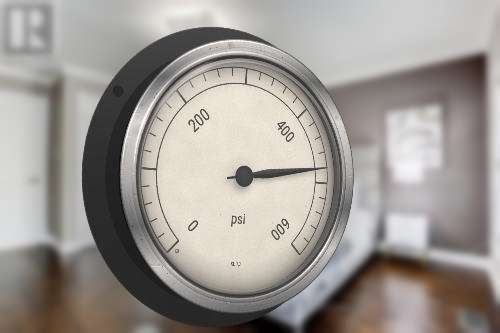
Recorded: 480 (psi)
